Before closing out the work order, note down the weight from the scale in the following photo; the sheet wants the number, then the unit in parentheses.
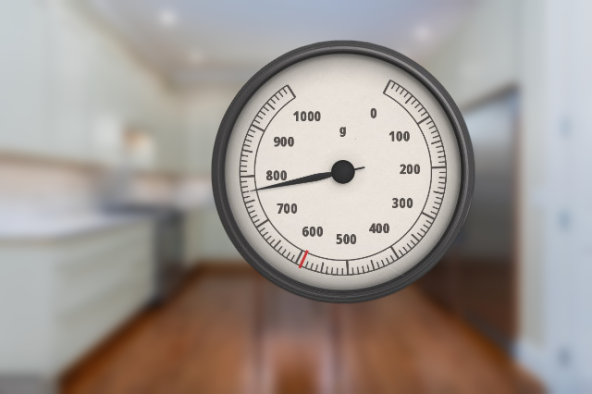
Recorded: 770 (g)
